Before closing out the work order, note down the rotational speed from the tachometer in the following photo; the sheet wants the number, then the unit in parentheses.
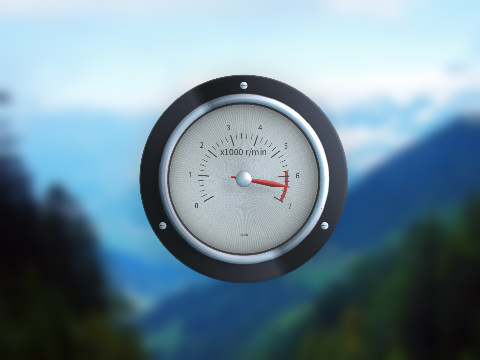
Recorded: 6400 (rpm)
